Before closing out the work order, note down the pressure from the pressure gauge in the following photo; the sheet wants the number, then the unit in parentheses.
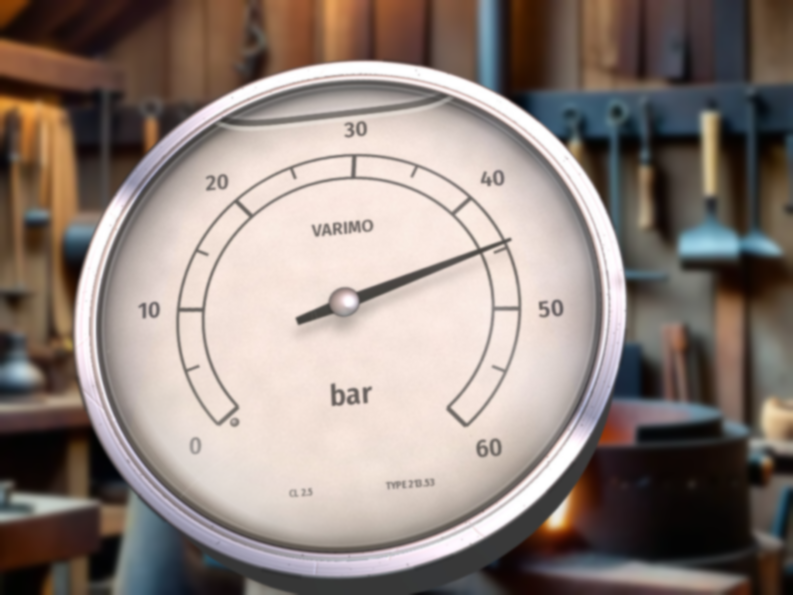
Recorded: 45 (bar)
